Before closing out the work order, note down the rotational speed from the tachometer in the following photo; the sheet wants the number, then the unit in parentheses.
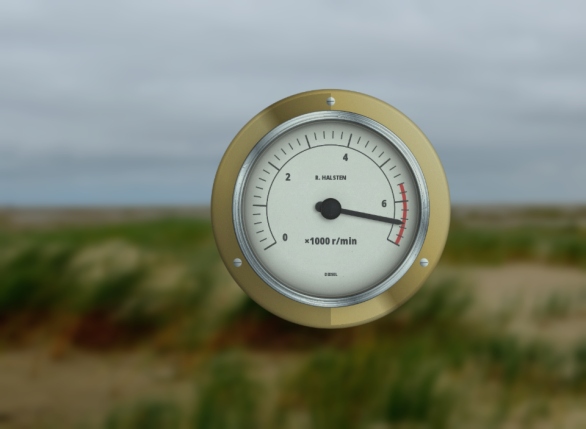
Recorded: 6500 (rpm)
